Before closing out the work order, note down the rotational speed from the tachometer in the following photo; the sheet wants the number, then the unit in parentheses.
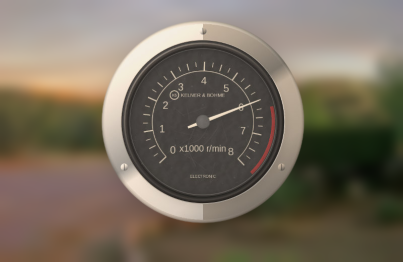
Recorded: 6000 (rpm)
